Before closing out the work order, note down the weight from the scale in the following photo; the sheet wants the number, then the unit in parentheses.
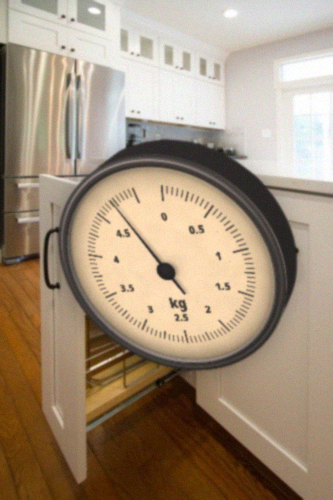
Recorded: 4.75 (kg)
